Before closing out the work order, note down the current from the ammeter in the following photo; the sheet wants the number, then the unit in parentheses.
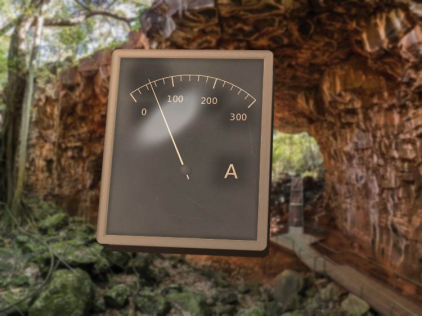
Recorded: 50 (A)
